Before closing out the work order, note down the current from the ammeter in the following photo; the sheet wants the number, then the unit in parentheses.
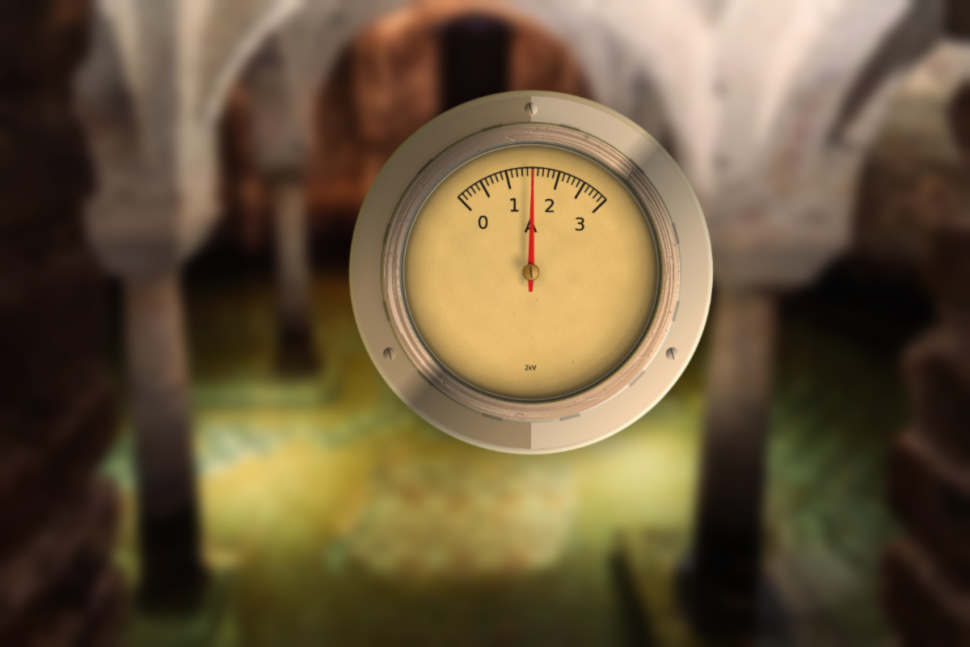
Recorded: 1.5 (A)
